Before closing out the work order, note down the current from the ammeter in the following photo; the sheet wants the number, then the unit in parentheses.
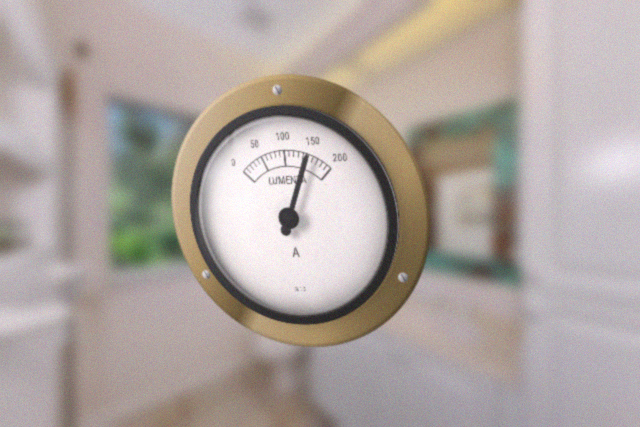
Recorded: 150 (A)
